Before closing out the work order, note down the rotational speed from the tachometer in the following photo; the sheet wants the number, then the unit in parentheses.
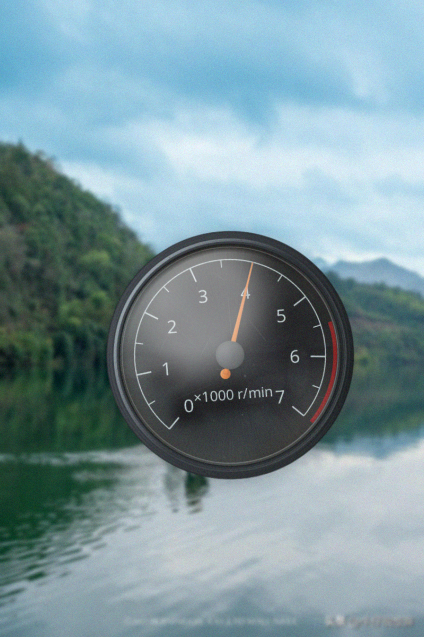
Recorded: 4000 (rpm)
